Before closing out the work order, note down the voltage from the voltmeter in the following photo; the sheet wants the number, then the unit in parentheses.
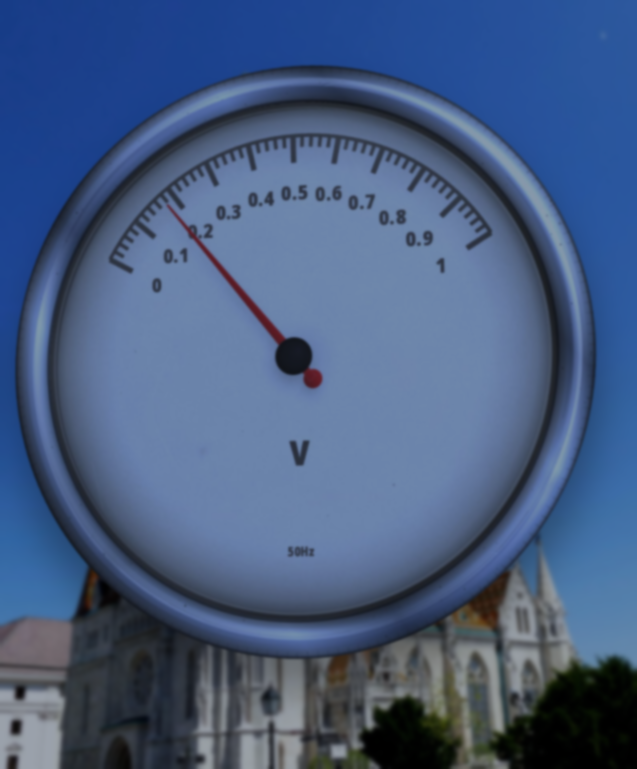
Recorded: 0.18 (V)
